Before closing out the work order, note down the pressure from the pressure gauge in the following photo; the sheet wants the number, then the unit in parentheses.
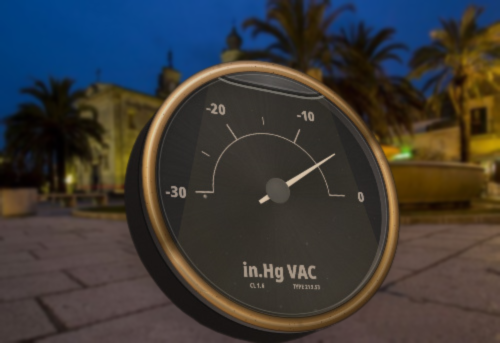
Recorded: -5 (inHg)
